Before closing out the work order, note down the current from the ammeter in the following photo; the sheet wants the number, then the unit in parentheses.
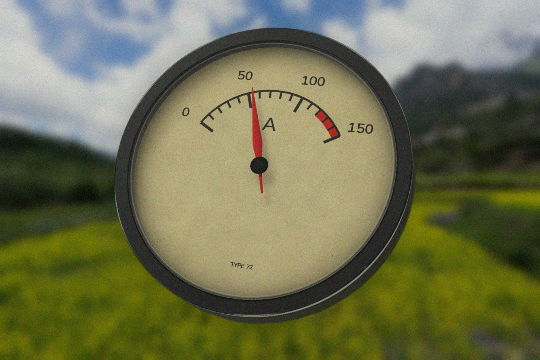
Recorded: 55 (A)
